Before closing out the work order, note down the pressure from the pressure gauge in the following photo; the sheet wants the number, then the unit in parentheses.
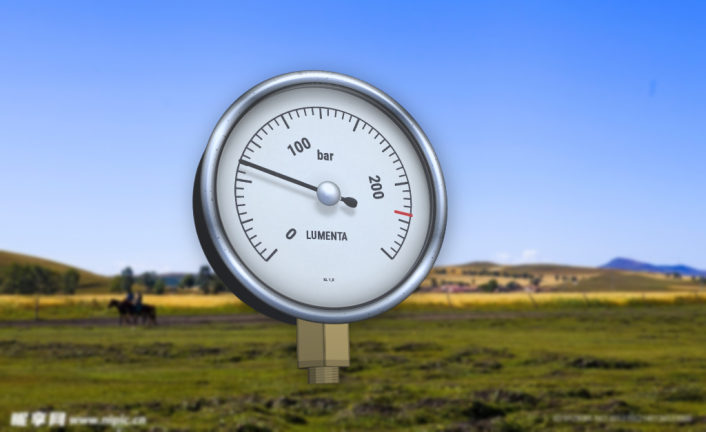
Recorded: 60 (bar)
